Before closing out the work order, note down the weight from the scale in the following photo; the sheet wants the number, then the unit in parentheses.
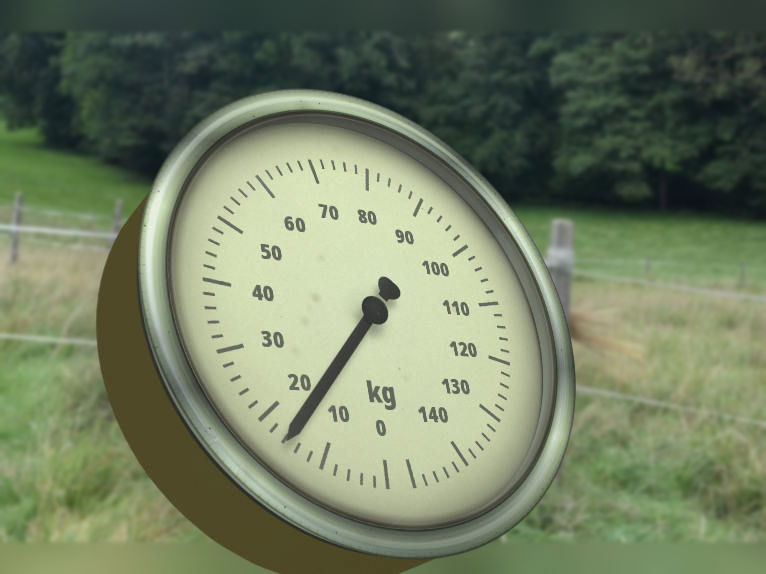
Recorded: 16 (kg)
